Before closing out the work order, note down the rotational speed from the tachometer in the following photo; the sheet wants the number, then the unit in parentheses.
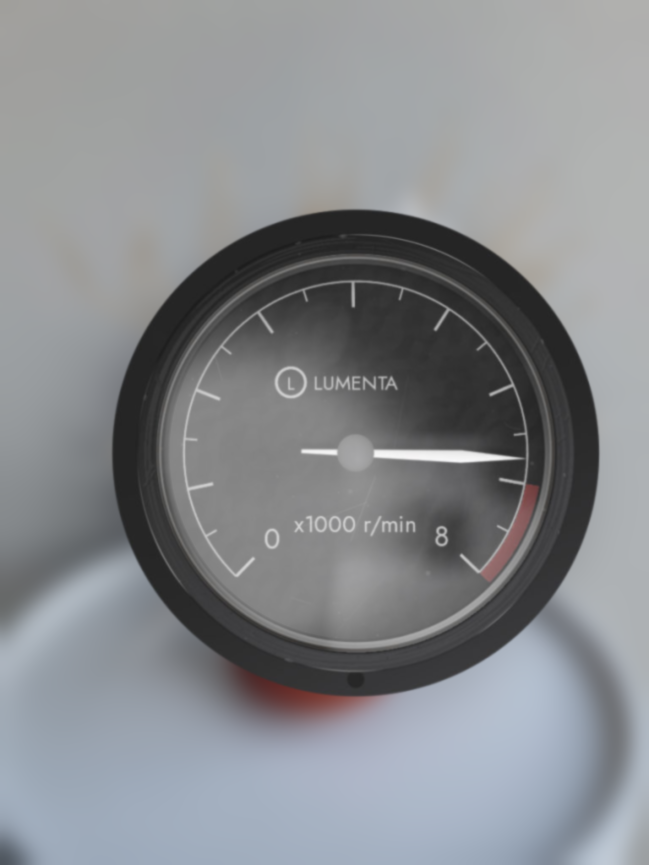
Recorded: 6750 (rpm)
